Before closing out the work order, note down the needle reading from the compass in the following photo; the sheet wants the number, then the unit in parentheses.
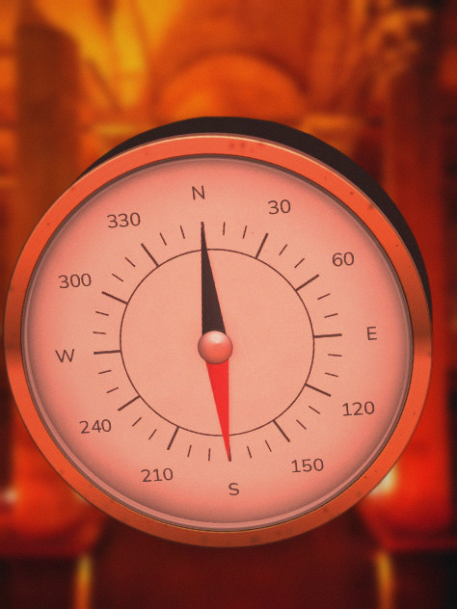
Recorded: 180 (°)
